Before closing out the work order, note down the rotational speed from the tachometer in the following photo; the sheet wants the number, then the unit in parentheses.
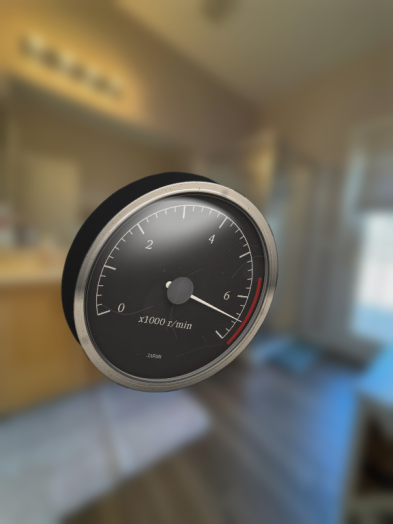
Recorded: 6500 (rpm)
